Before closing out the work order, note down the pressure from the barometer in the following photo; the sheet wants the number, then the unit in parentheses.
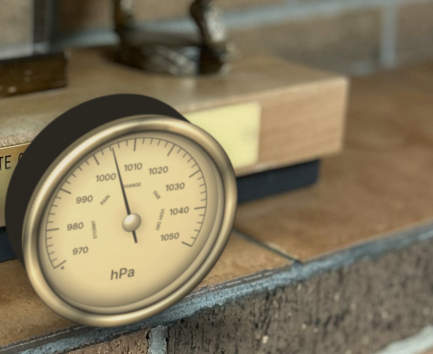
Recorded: 1004 (hPa)
